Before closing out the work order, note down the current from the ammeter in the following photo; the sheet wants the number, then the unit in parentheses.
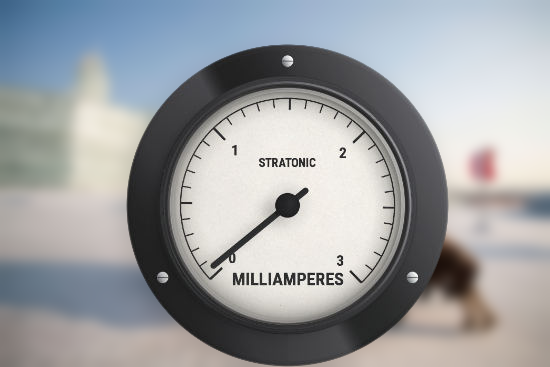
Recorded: 0.05 (mA)
